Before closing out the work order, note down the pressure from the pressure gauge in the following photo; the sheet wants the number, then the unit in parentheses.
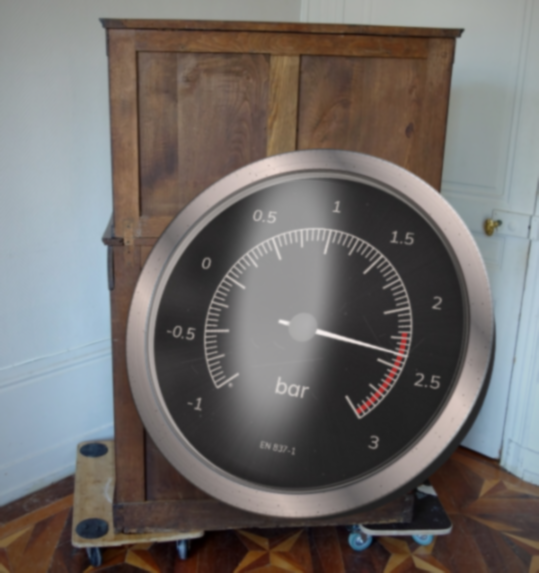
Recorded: 2.4 (bar)
